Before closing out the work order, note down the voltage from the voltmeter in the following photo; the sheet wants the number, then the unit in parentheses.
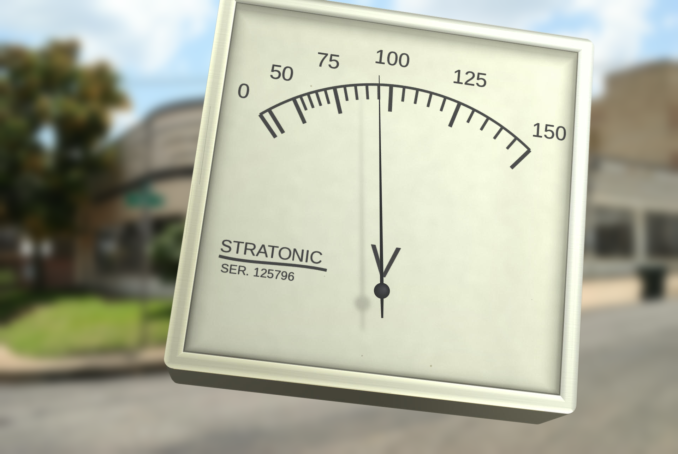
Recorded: 95 (V)
